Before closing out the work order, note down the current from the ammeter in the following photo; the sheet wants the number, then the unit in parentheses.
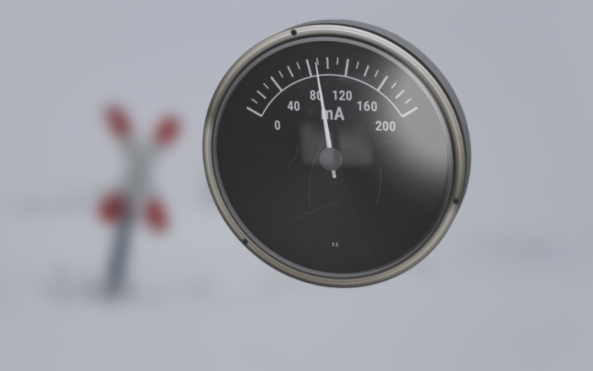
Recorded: 90 (mA)
